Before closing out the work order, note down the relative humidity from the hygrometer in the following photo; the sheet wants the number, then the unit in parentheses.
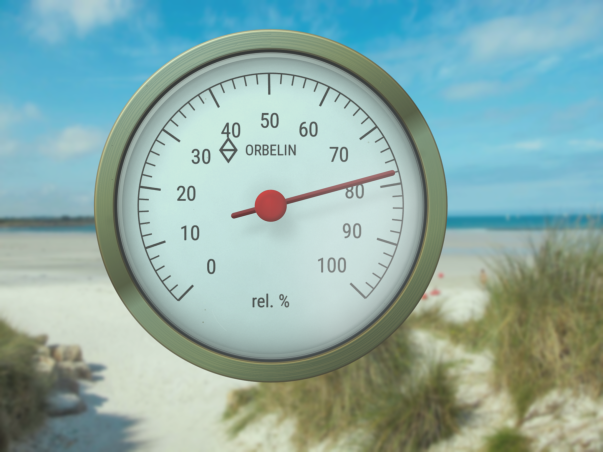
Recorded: 78 (%)
